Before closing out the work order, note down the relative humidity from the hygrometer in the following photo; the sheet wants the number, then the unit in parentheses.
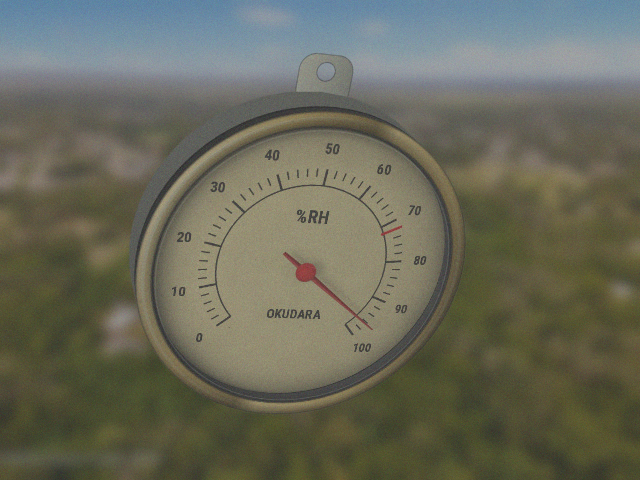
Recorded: 96 (%)
